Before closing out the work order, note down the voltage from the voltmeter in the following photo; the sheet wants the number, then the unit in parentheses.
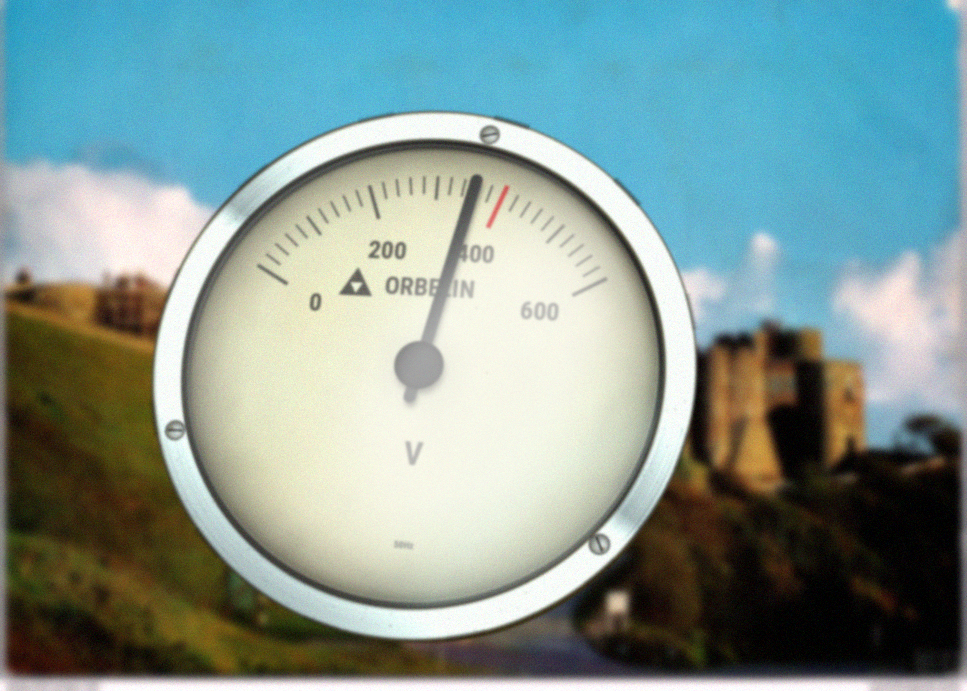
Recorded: 360 (V)
